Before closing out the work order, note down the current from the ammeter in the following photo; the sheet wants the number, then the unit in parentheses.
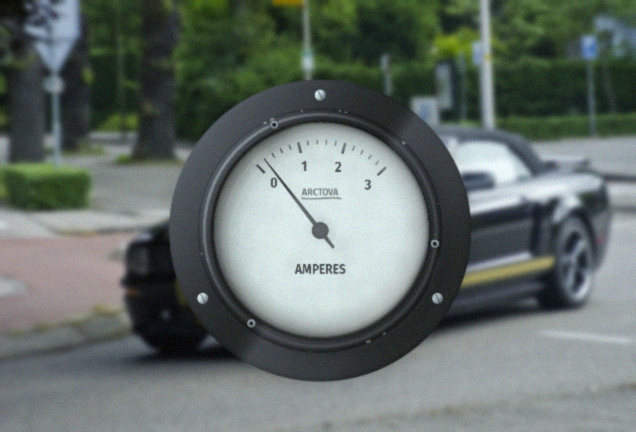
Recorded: 0.2 (A)
